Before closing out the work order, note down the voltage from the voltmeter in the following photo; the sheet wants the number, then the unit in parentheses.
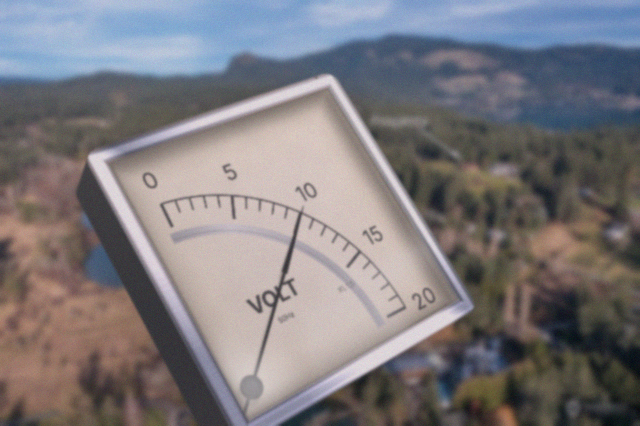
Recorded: 10 (V)
